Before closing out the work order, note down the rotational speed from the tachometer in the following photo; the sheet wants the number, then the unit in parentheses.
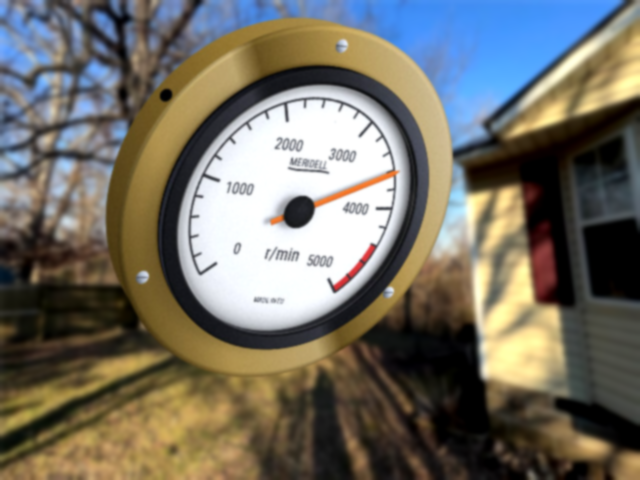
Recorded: 3600 (rpm)
